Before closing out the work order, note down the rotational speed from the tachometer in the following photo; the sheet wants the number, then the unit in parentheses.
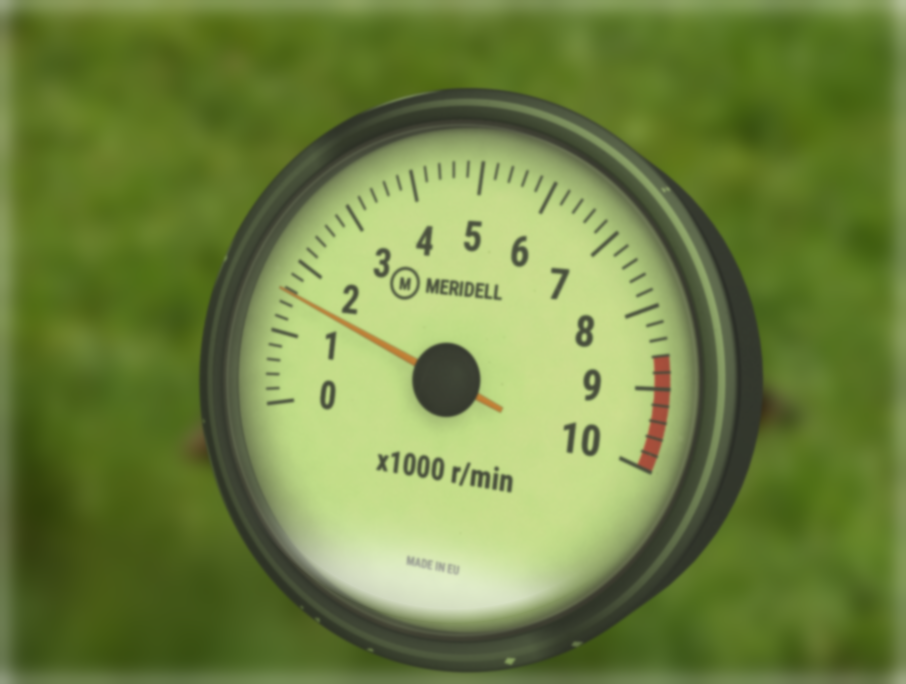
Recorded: 1600 (rpm)
